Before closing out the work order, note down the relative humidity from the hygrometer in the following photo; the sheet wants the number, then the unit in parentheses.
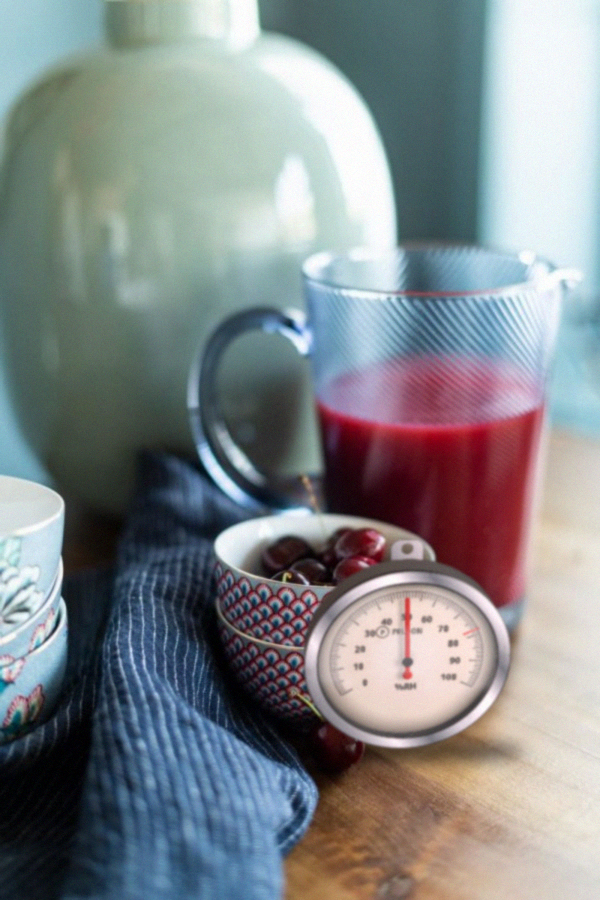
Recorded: 50 (%)
